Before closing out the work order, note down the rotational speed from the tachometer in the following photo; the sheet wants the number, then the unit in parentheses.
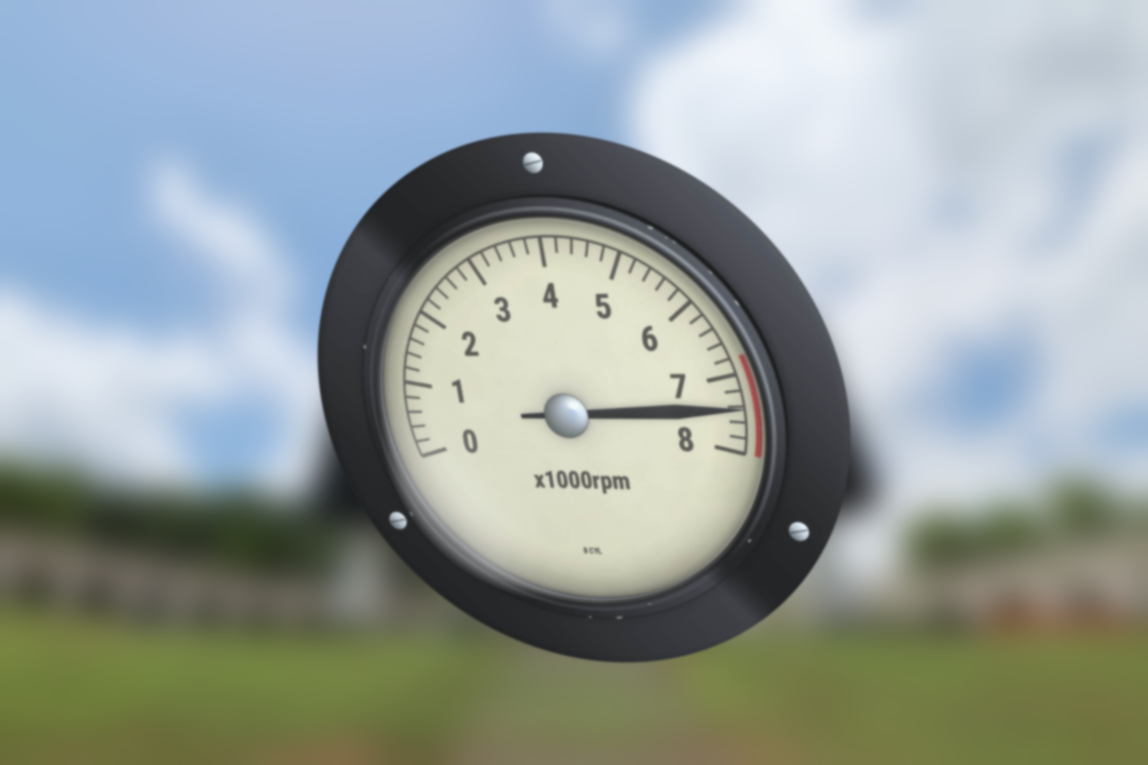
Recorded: 7400 (rpm)
